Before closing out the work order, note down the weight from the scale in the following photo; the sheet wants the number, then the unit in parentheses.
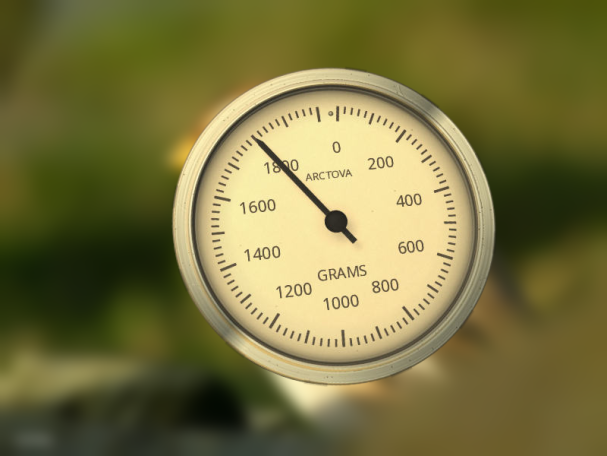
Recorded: 1800 (g)
